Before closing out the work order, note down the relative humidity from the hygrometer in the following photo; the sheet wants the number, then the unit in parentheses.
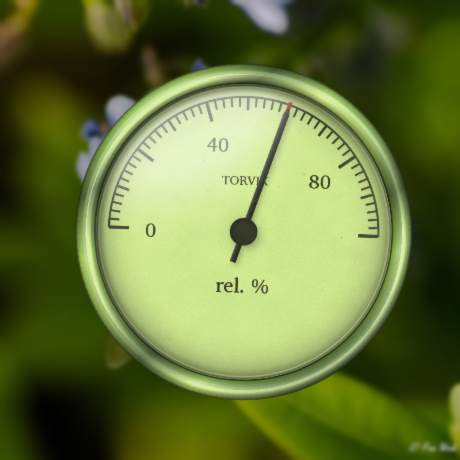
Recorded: 60 (%)
